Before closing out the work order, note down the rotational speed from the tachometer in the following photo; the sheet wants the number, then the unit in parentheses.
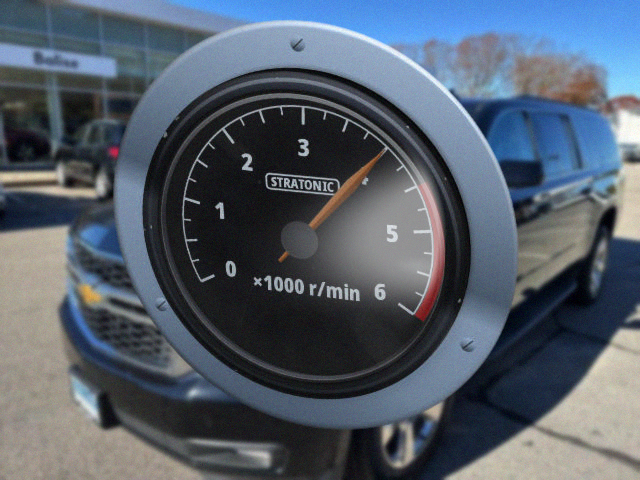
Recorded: 4000 (rpm)
